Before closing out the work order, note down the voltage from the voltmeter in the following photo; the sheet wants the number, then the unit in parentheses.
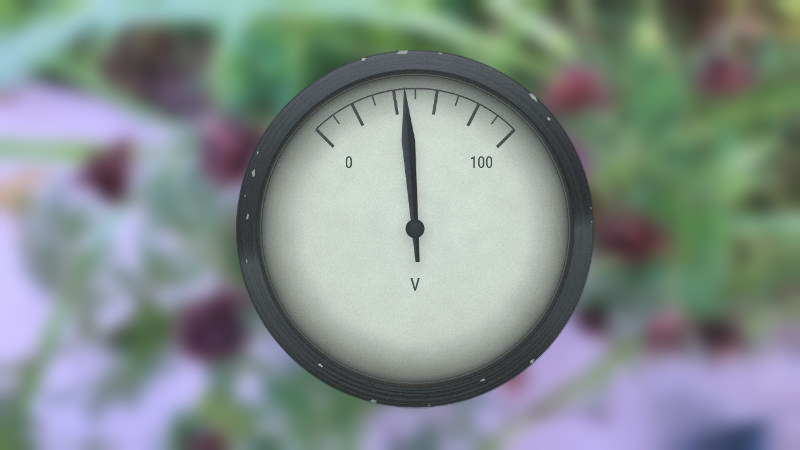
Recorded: 45 (V)
